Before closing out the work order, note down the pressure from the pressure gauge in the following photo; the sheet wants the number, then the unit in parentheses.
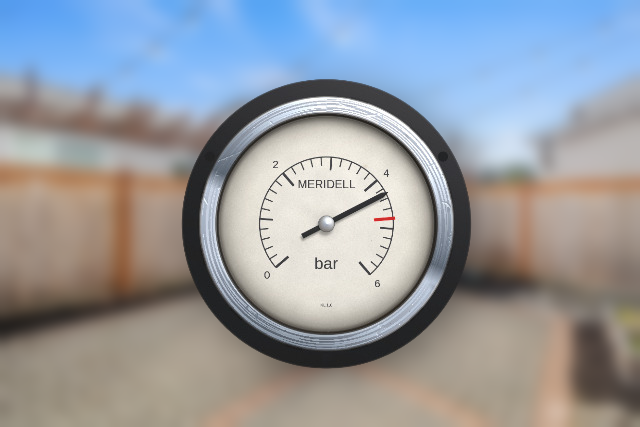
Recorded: 4.3 (bar)
